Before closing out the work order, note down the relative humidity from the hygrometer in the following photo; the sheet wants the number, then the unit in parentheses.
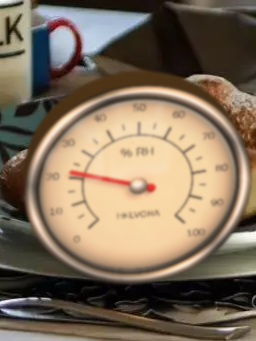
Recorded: 22.5 (%)
